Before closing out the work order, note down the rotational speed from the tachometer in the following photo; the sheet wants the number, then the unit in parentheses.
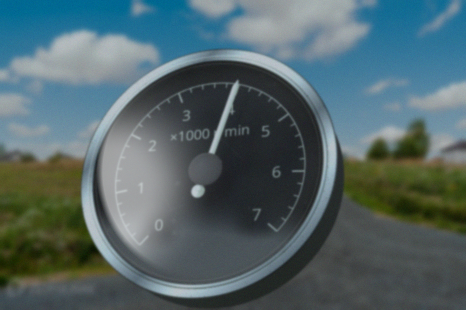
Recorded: 4000 (rpm)
